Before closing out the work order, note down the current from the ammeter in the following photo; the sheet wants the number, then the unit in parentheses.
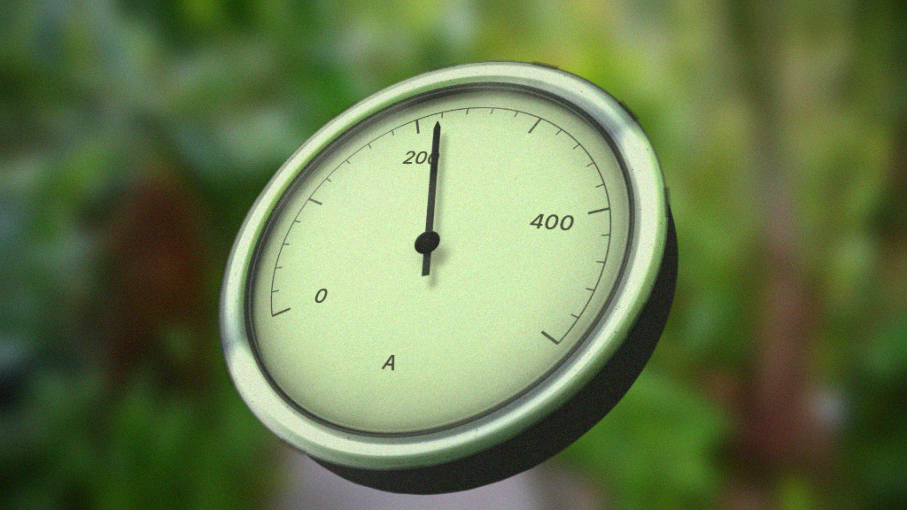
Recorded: 220 (A)
